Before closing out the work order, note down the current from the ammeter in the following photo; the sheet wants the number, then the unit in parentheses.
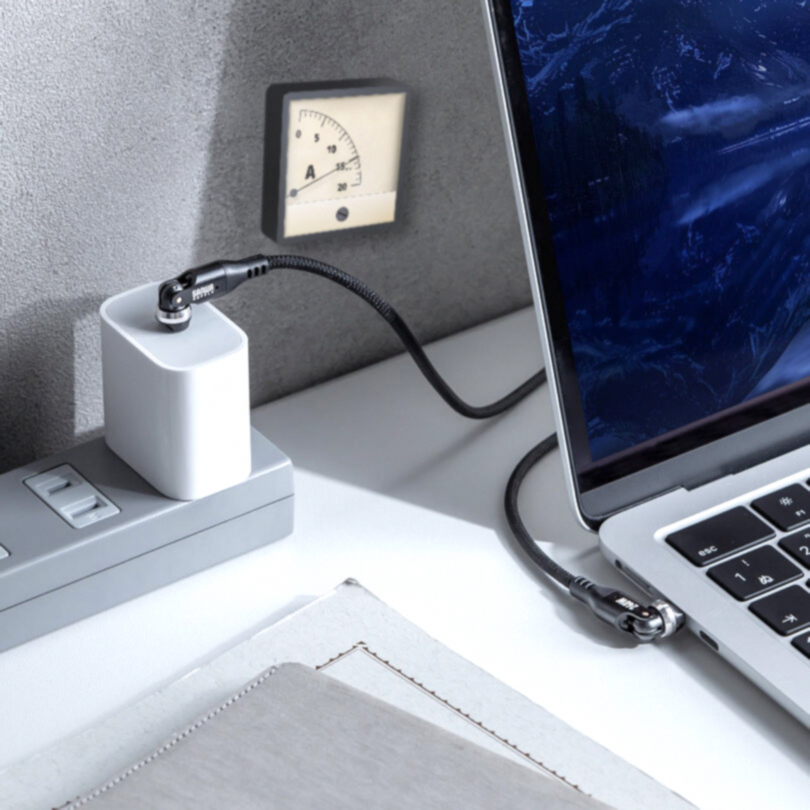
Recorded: 15 (A)
